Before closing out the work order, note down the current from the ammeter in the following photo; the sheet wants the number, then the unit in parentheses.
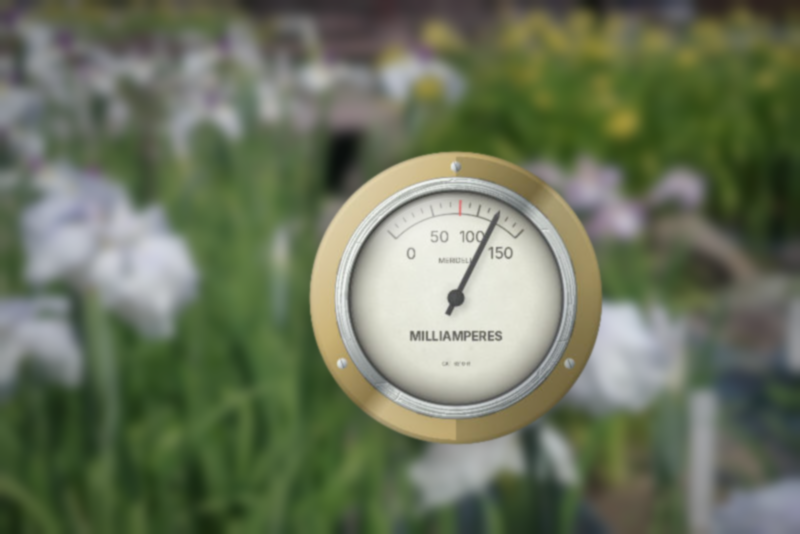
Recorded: 120 (mA)
